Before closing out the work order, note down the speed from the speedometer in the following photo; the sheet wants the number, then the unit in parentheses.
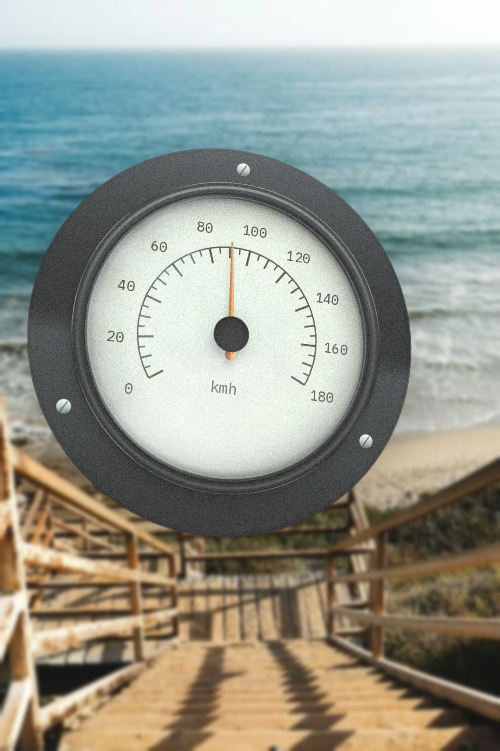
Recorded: 90 (km/h)
